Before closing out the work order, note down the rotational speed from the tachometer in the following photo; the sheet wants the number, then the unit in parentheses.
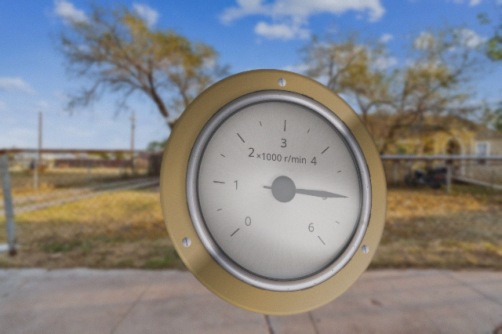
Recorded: 5000 (rpm)
